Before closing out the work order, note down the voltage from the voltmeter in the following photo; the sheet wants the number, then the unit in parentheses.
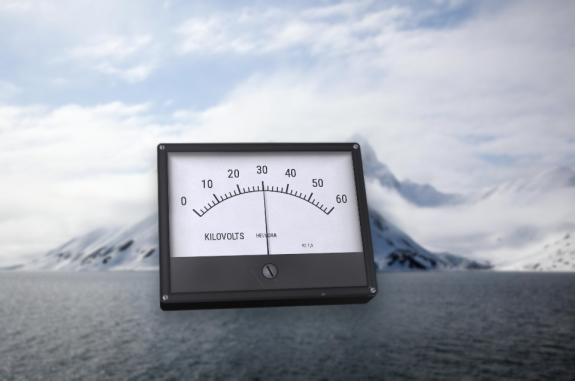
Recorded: 30 (kV)
